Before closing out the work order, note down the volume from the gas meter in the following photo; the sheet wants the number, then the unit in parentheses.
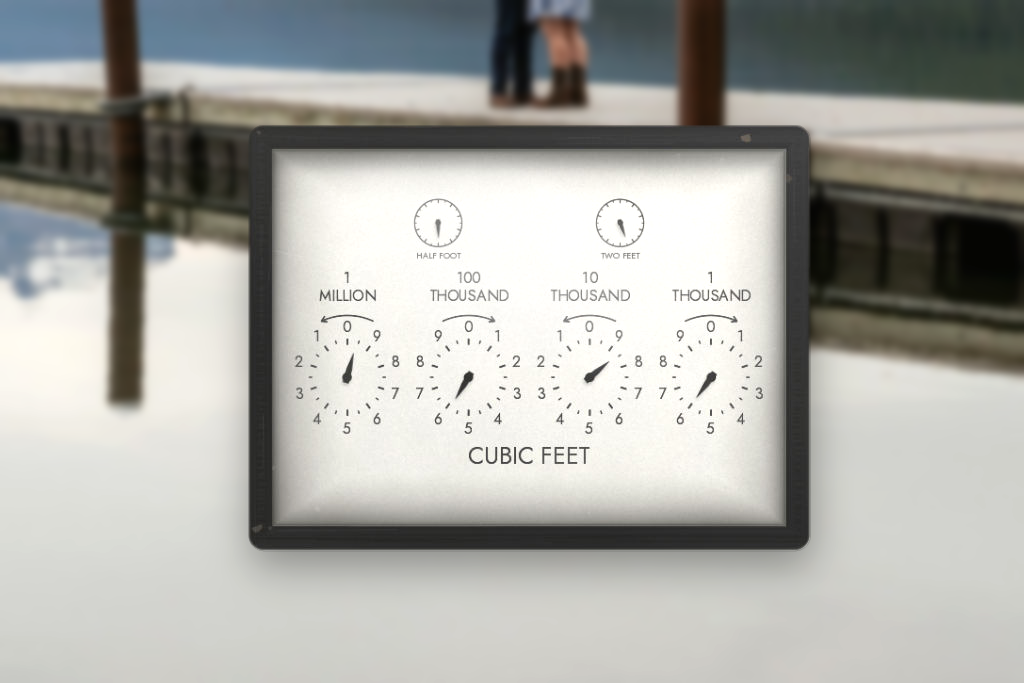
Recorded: 958600 (ft³)
